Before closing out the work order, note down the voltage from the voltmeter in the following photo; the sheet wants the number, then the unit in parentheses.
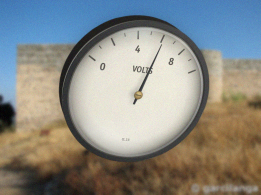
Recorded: 6 (V)
